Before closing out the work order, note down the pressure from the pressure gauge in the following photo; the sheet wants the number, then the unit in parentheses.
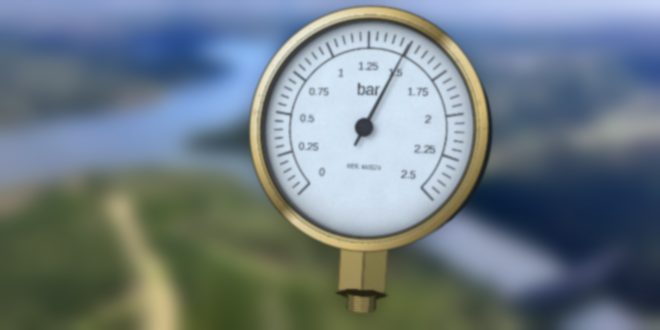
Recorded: 1.5 (bar)
